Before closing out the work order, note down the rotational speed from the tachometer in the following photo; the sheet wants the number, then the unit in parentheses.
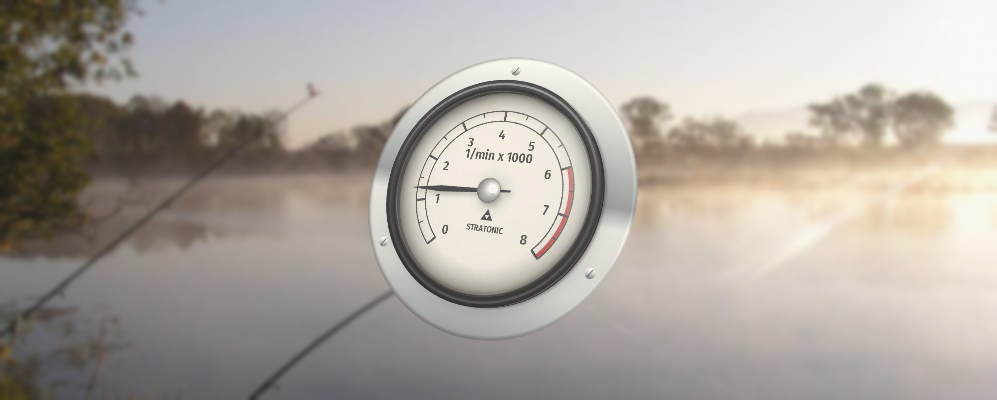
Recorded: 1250 (rpm)
